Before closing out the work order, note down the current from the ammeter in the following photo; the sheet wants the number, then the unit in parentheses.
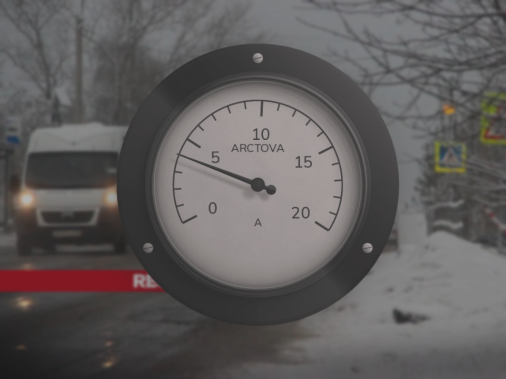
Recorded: 4 (A)
